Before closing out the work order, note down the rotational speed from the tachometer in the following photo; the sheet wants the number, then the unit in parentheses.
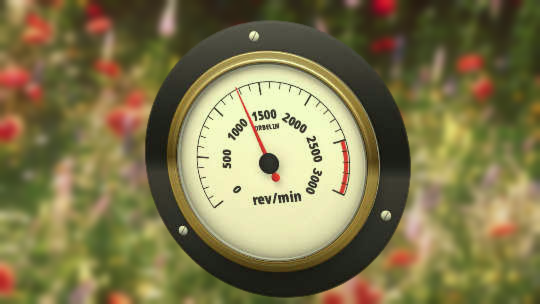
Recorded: 1300 (rpm)
